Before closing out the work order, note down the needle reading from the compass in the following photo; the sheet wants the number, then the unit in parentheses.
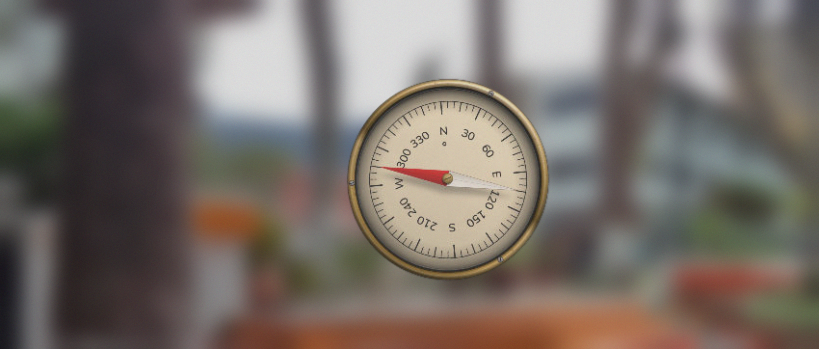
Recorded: 285 (°)
